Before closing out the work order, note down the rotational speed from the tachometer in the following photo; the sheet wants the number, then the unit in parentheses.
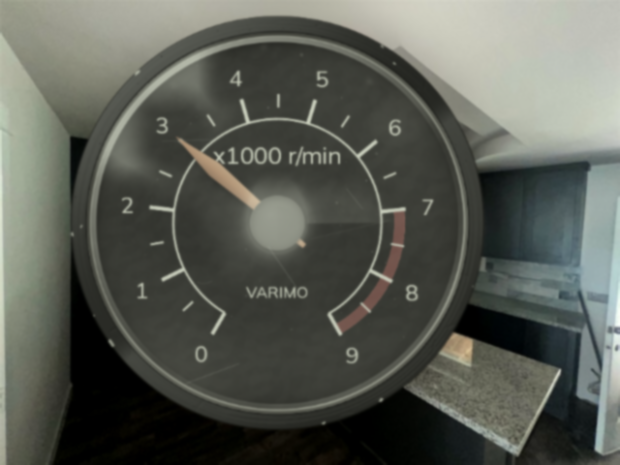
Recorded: 3000 (rpm)
